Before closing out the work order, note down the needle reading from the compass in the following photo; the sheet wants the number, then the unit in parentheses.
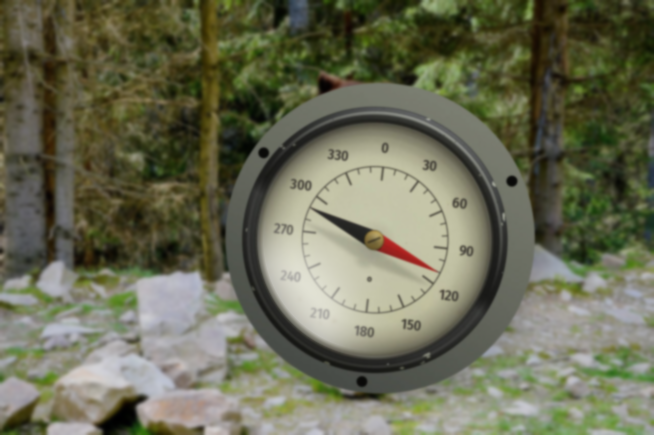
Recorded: 110 (°)
